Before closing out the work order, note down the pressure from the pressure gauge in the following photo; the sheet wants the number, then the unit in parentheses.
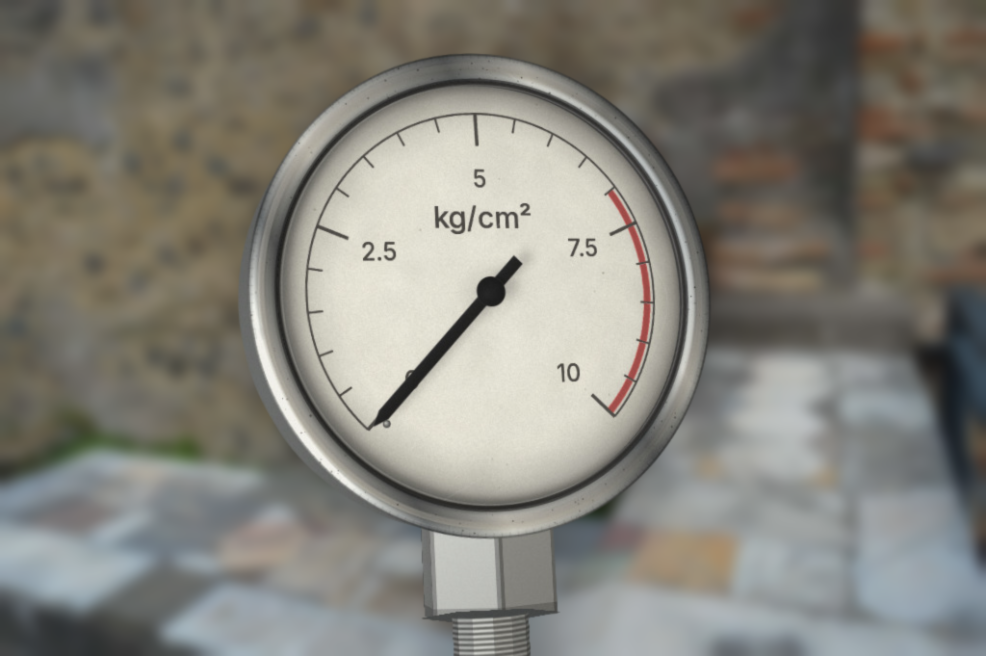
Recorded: 0 (kg/cm²)
